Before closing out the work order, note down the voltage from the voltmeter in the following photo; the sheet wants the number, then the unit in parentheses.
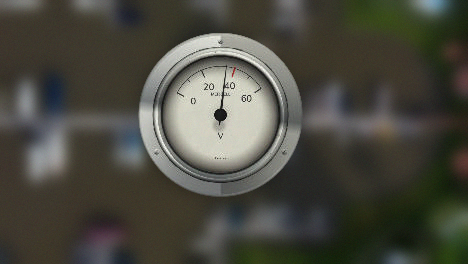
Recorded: 35 (V)
